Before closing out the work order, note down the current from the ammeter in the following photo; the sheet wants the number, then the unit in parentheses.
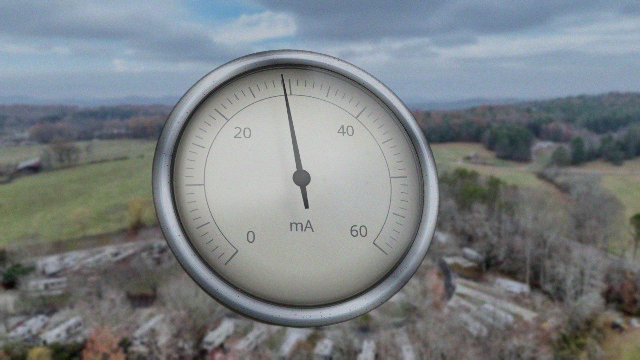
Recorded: 29 (mA)
